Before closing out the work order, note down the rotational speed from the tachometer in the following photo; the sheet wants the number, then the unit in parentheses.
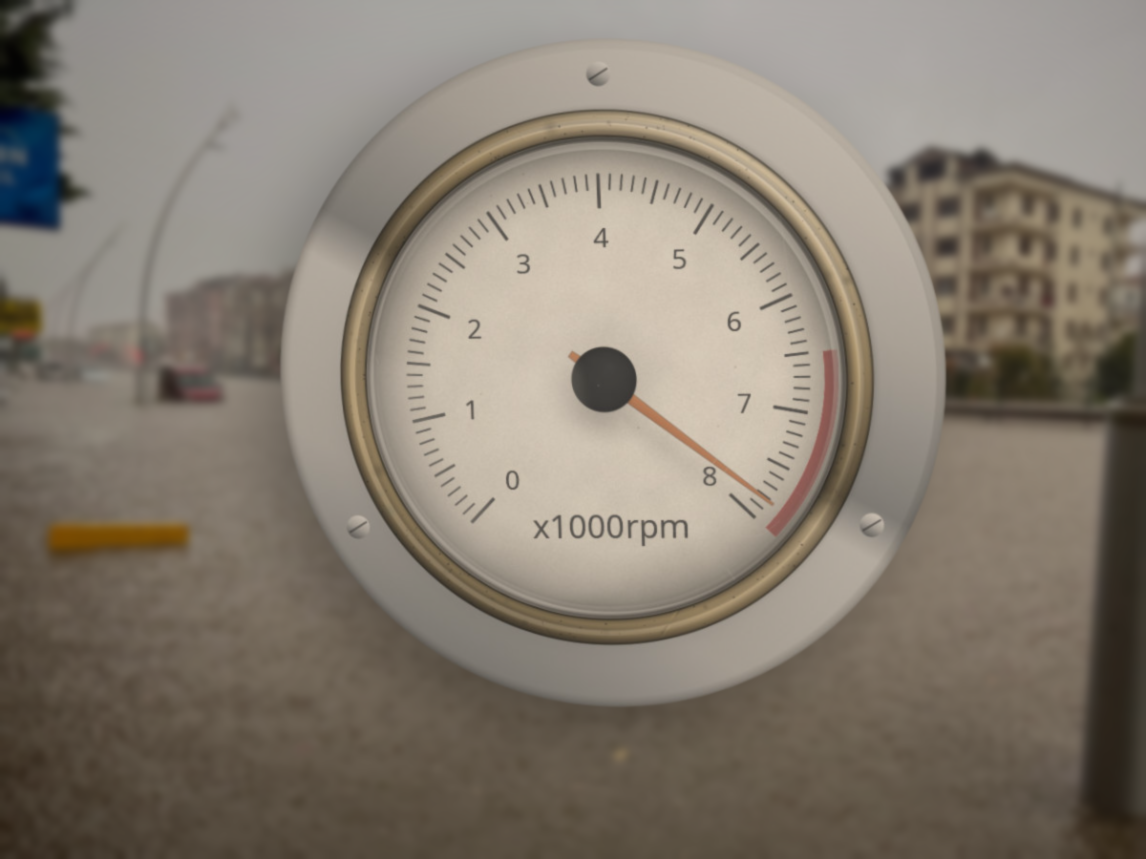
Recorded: 7800 (rpm)
